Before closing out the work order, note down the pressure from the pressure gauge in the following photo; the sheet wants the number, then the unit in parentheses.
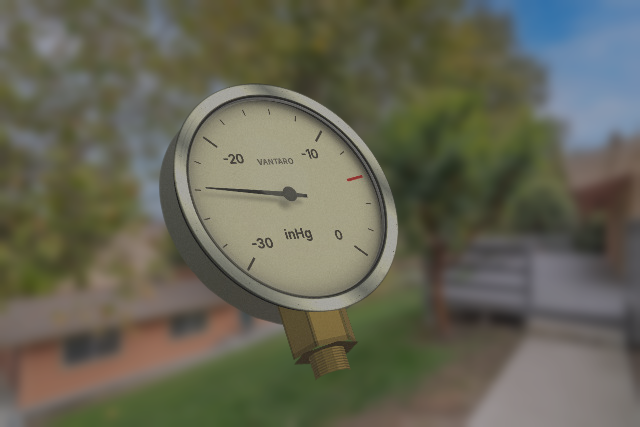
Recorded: -24 (inHg)
